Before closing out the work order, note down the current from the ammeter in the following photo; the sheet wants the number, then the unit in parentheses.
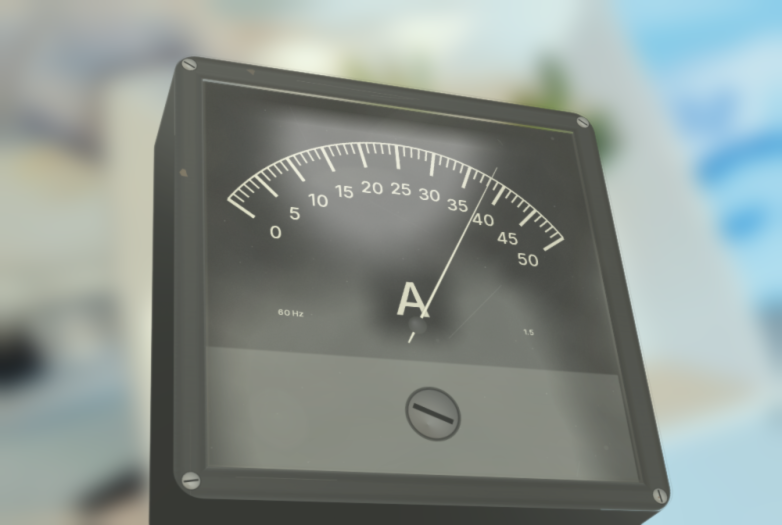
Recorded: 38 (A)
